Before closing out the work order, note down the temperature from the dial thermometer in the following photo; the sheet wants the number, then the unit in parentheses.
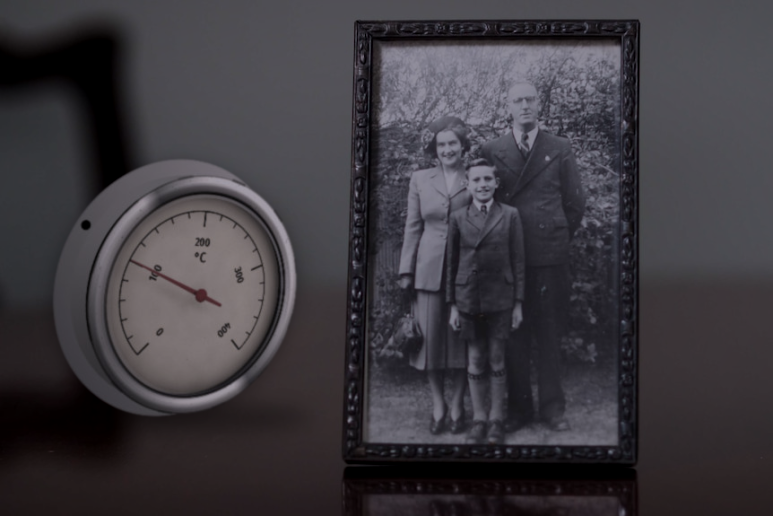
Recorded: 100 (°C)
